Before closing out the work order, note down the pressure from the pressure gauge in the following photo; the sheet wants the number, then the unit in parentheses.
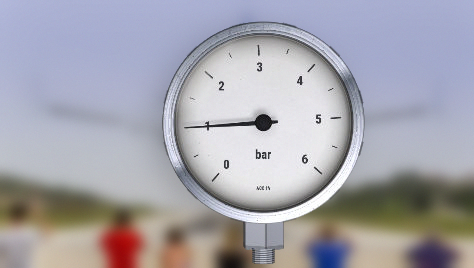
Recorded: 1 (bar)
